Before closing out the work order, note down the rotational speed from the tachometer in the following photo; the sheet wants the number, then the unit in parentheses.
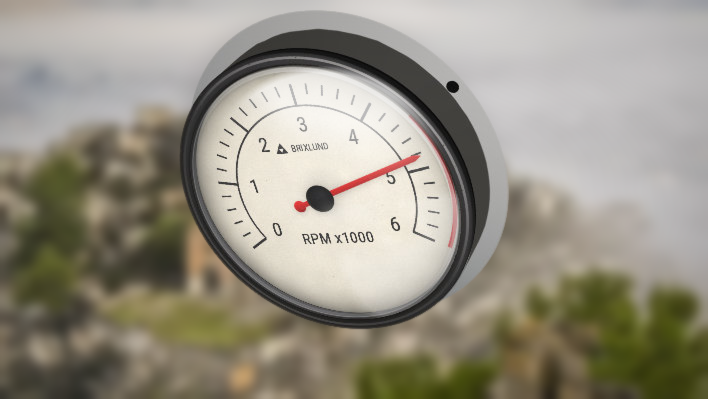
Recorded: 4800 (rpm)
